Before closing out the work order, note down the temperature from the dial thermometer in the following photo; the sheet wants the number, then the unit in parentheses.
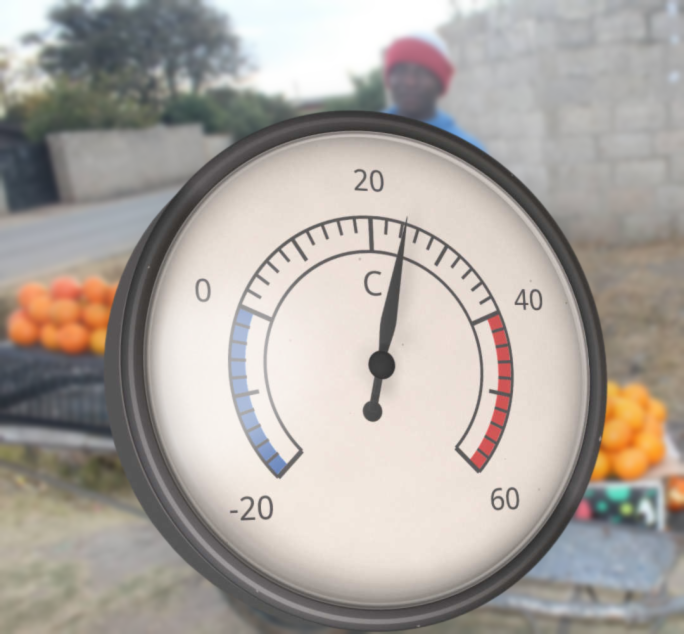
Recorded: 24 (°C)
